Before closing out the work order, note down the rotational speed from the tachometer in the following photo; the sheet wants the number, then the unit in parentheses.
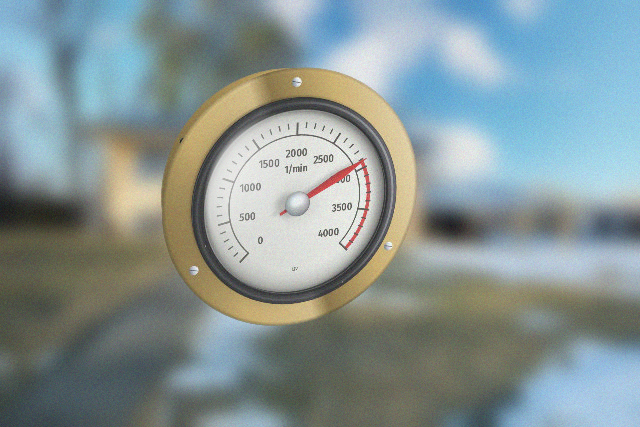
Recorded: 2900 (rpm)
